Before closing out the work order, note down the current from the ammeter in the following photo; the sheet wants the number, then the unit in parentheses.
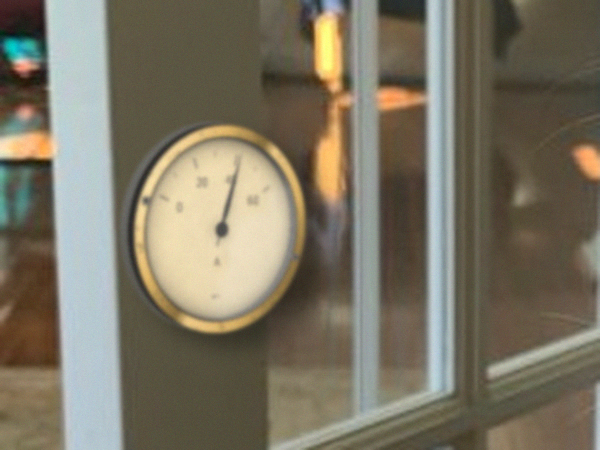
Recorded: 40 (A)
